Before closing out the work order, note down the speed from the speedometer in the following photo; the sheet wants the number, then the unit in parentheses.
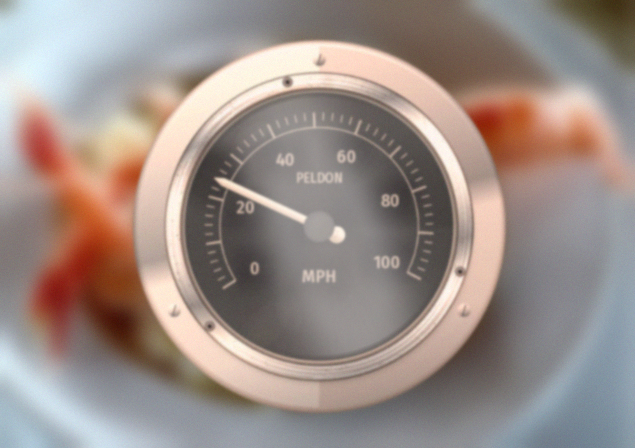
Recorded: 24 (mph)
